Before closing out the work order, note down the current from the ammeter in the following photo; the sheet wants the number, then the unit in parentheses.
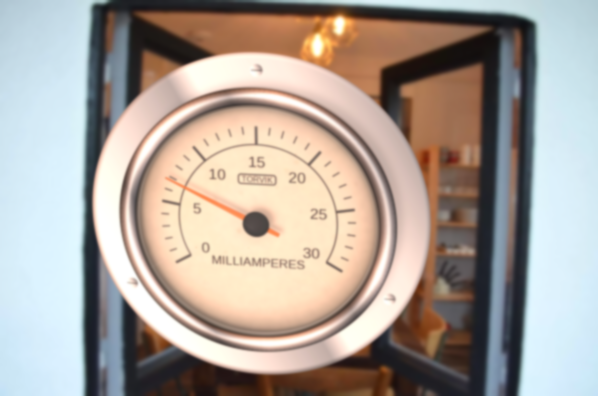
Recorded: 7 (mA)
